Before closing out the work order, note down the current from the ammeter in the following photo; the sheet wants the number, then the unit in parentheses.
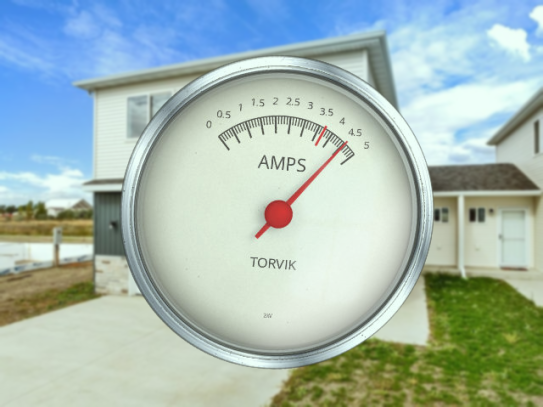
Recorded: 4.5 (A)
